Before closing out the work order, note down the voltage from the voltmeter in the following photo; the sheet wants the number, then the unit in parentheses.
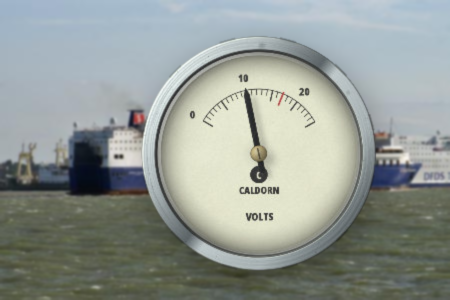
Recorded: 10 (V)
